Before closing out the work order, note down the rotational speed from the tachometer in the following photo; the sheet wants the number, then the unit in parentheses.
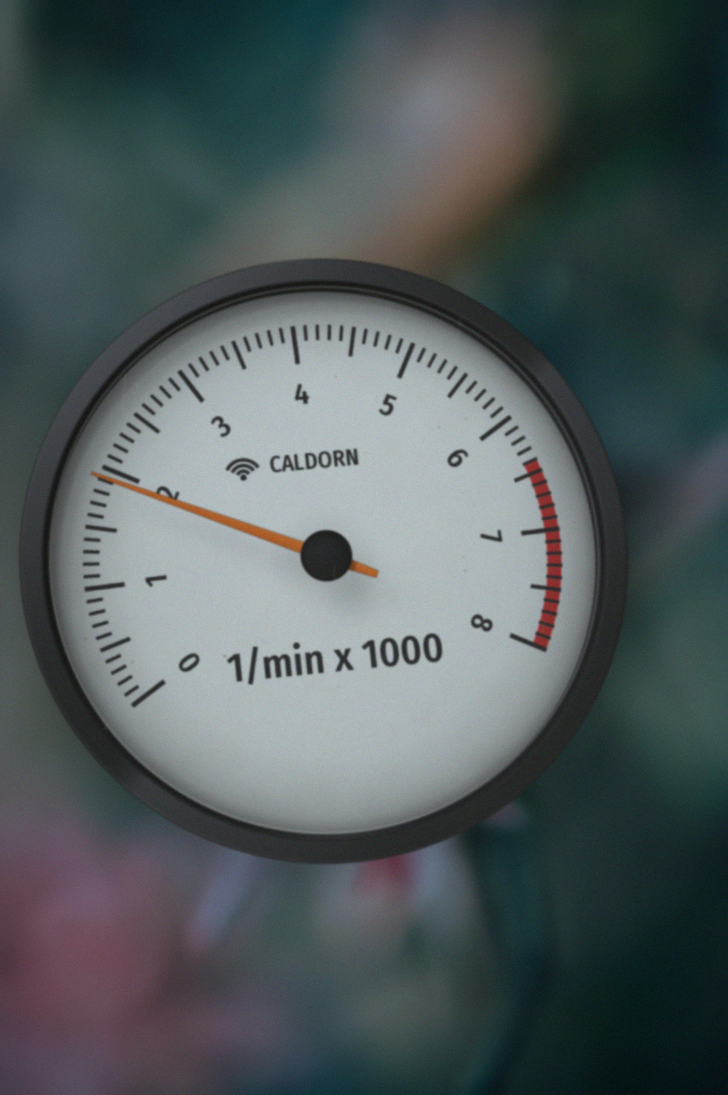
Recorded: 1900 (rpm)
